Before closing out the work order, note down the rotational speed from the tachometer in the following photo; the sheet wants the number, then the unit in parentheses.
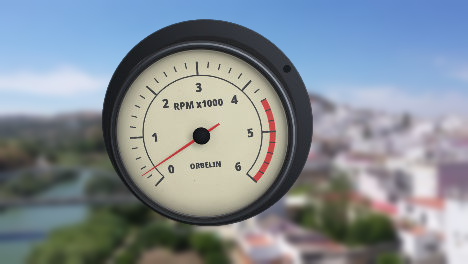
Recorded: 300 (rpm)
